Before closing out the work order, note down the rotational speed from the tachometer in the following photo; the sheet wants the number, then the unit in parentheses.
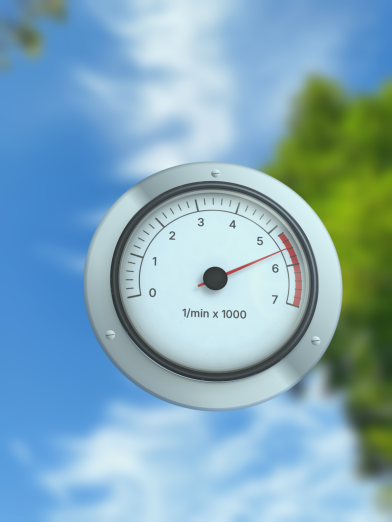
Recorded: 5600 (rpm)
